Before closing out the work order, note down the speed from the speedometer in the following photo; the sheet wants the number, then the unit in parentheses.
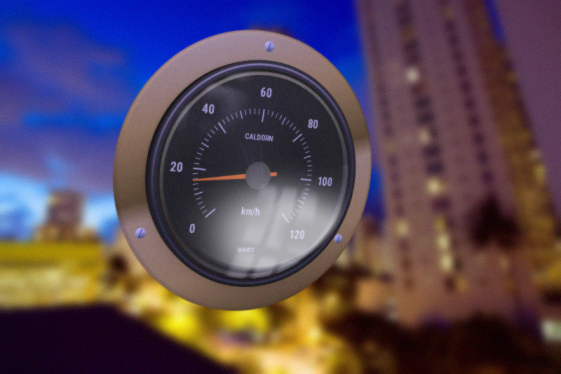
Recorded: 16 (km/h)
